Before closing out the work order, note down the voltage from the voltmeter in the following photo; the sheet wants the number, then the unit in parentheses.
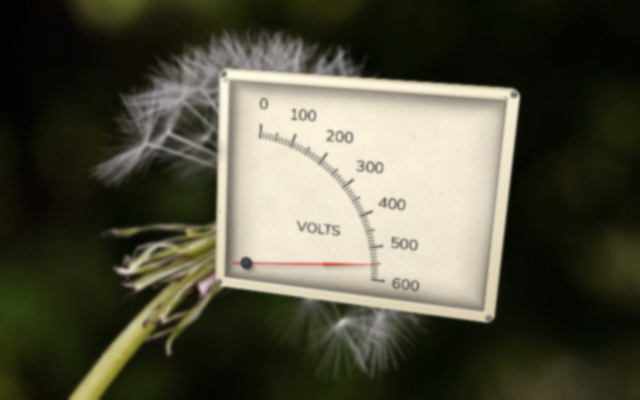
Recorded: 550 (V)
